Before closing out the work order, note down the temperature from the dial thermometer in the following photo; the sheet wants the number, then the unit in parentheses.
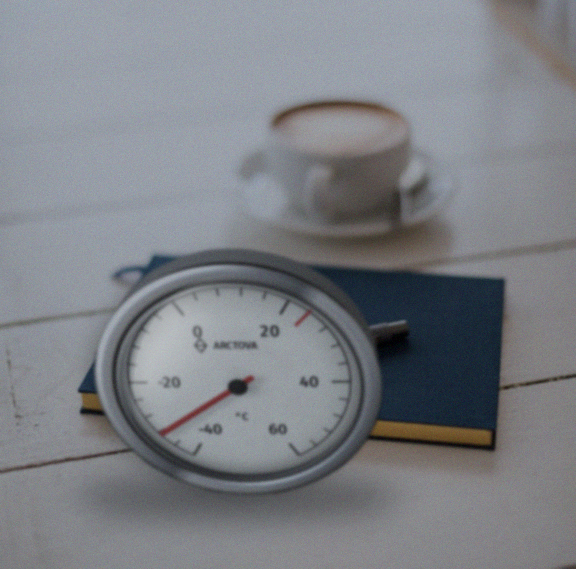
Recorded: -32 (°C)
